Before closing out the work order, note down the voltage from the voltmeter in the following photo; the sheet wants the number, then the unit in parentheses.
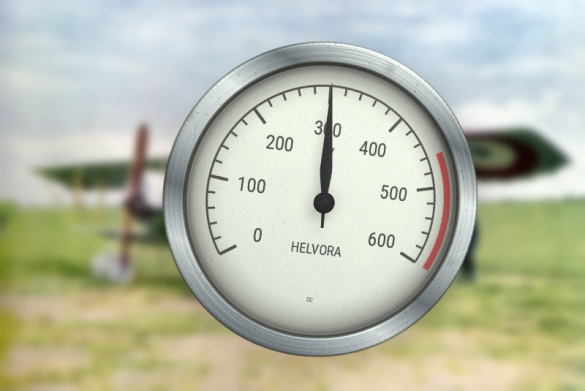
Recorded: 300 (V)
